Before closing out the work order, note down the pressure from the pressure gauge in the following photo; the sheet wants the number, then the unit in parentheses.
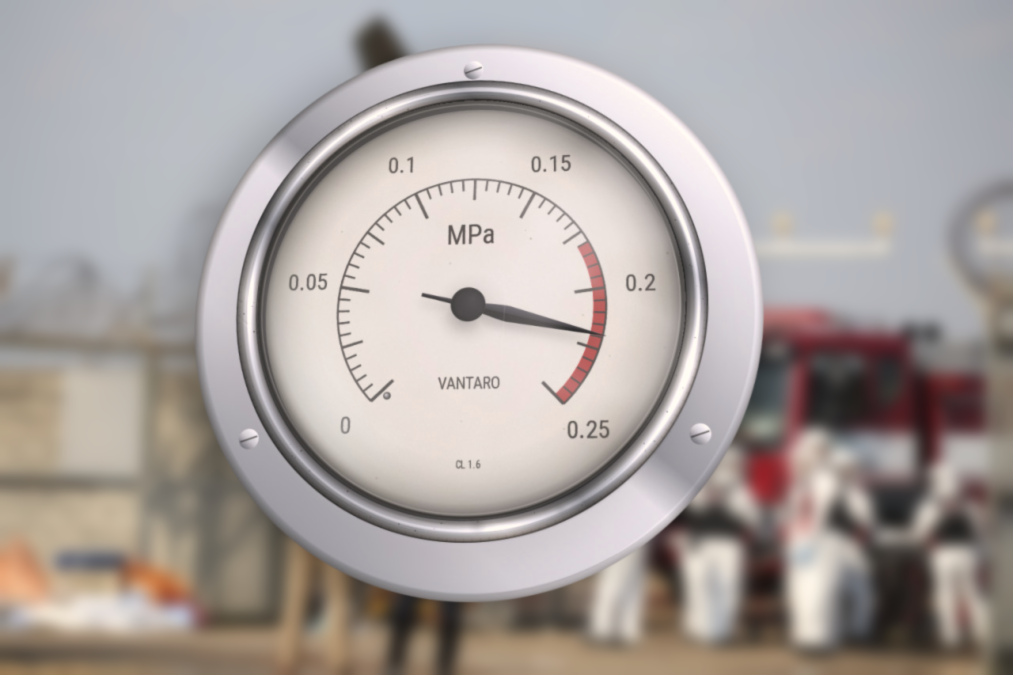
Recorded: 0.22 (MPa)
